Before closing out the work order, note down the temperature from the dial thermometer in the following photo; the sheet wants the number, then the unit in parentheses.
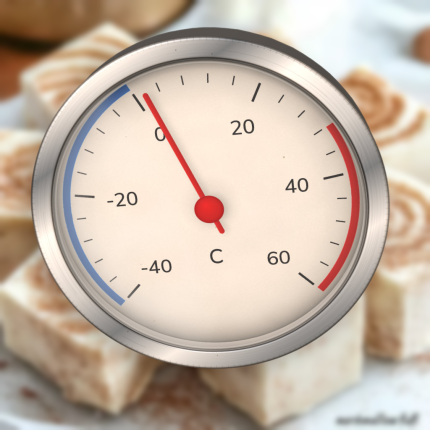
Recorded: 2 (°C)
